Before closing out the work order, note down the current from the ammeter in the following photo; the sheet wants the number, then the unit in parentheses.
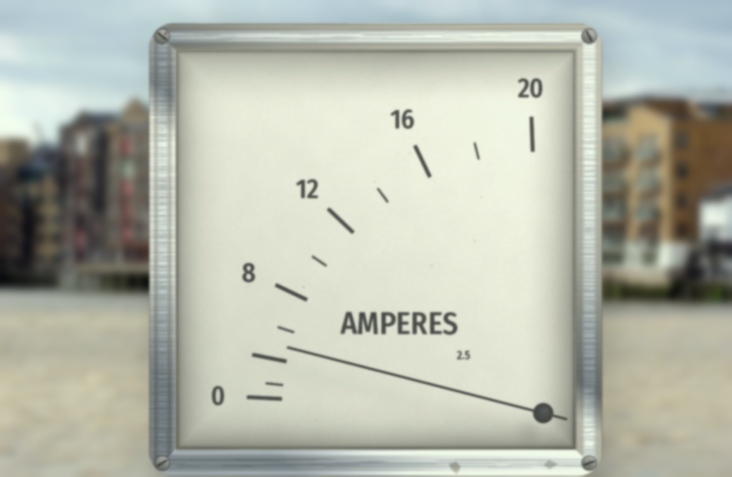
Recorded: 5 (A)
